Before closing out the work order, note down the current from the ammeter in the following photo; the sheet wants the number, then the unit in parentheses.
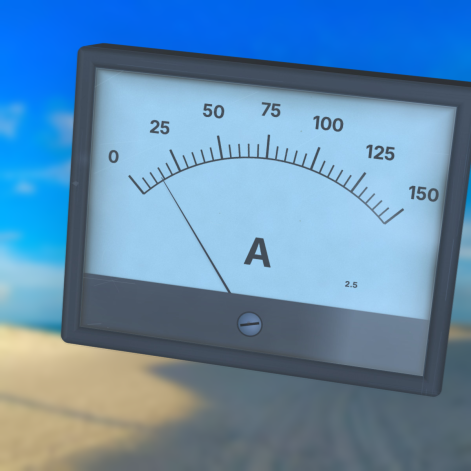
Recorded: 15 (A)
